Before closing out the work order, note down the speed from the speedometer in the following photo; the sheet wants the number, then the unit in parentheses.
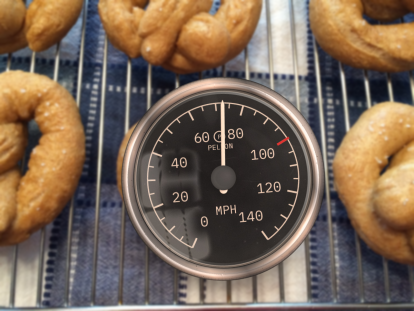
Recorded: 72.5 (mph)
